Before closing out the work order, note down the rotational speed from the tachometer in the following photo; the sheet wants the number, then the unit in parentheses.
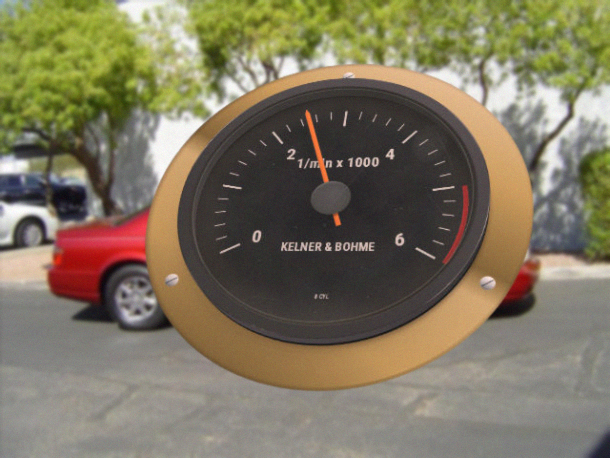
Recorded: 2500 (rpm)
